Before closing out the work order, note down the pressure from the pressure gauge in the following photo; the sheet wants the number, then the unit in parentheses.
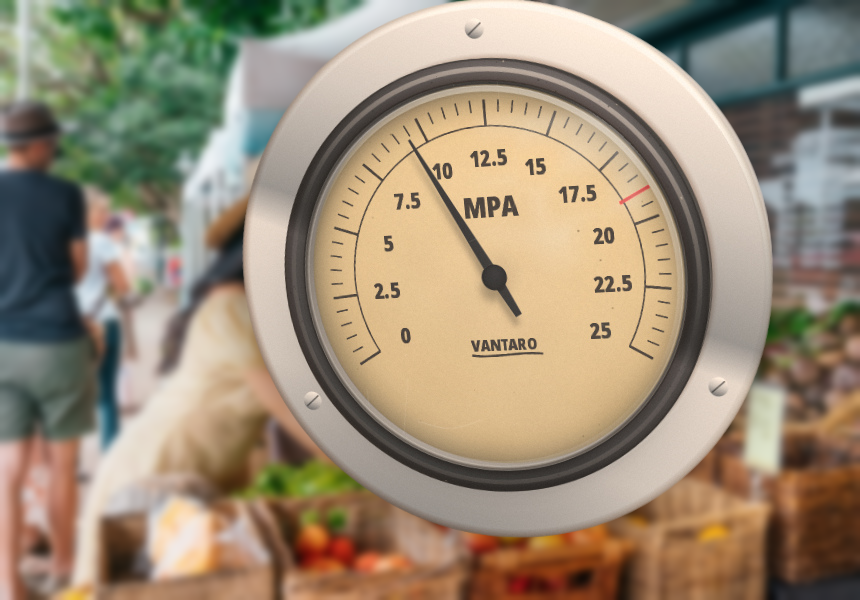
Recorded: 9.5 (MPa)
